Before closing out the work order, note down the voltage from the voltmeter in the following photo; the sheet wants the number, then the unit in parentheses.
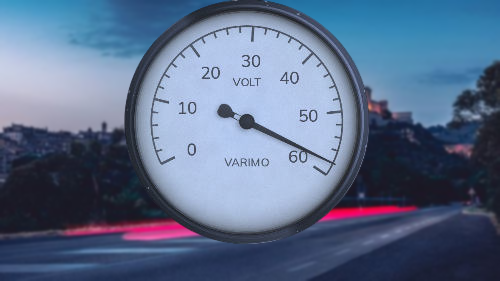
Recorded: 58 (V)
